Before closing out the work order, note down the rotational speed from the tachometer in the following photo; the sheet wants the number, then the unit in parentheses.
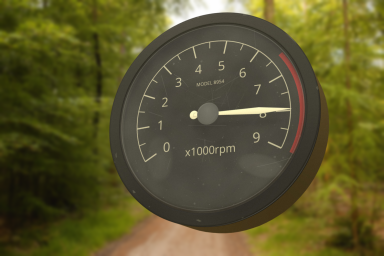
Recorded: 8000 (rpm)
